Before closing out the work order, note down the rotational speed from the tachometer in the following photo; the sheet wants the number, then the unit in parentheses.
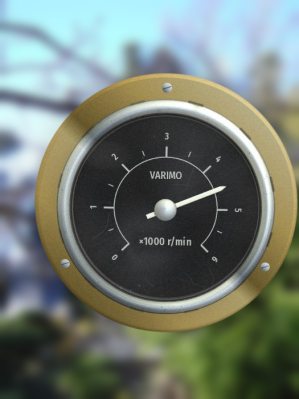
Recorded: 4500 (rpm)
